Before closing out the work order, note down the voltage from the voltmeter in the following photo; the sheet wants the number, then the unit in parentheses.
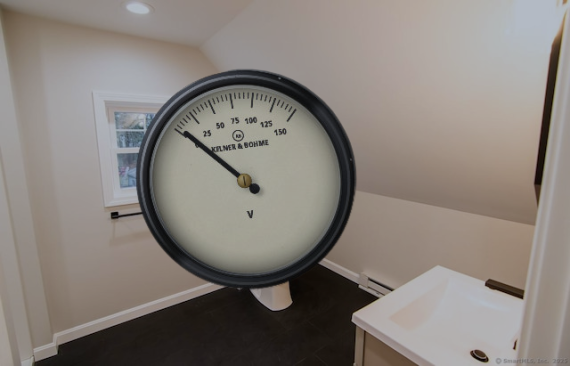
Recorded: 5 (V)
